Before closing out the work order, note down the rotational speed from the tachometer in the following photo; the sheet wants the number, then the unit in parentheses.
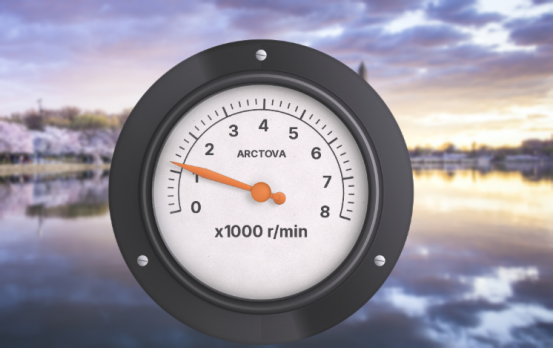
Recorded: 1200 (rpm)
